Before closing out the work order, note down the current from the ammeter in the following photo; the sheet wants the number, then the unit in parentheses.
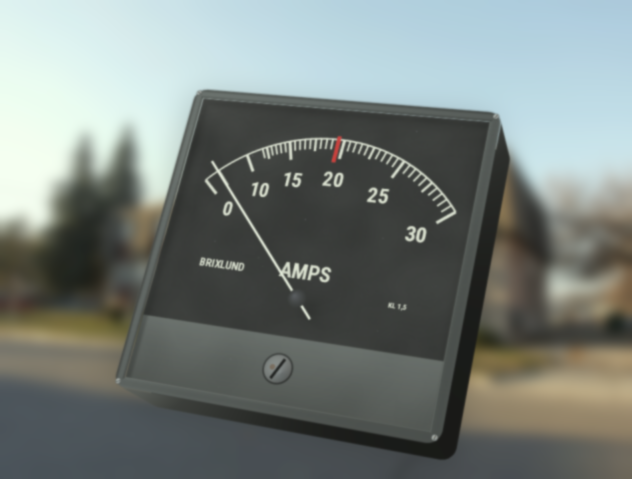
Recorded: 5 (A)
